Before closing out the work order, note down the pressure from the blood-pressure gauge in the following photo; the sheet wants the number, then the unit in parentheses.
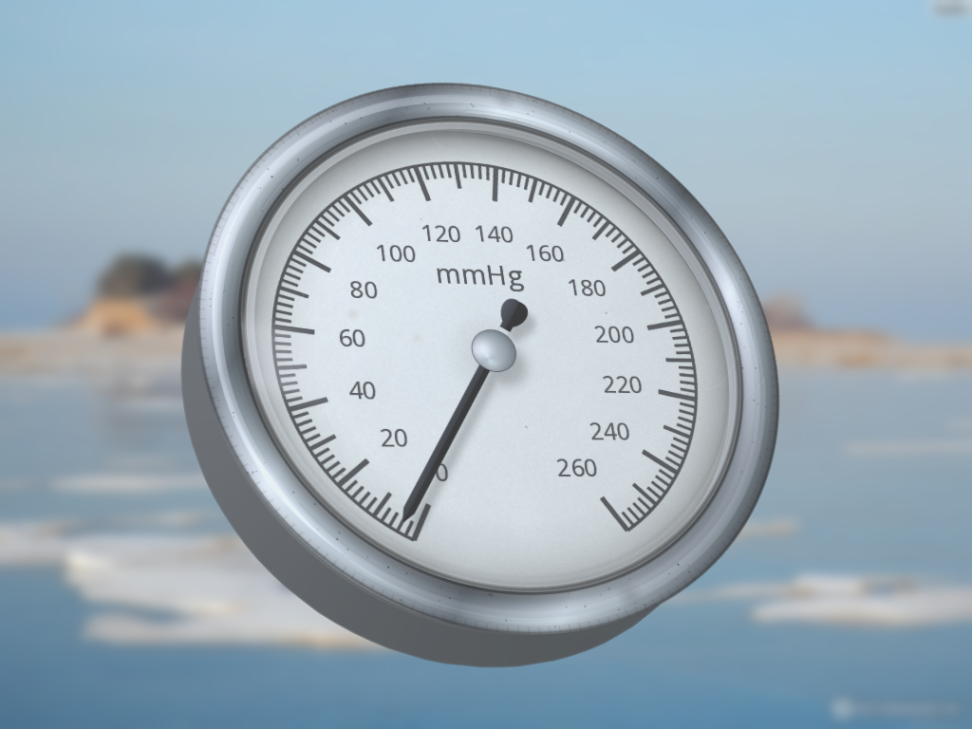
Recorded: 4 (mmHg)
